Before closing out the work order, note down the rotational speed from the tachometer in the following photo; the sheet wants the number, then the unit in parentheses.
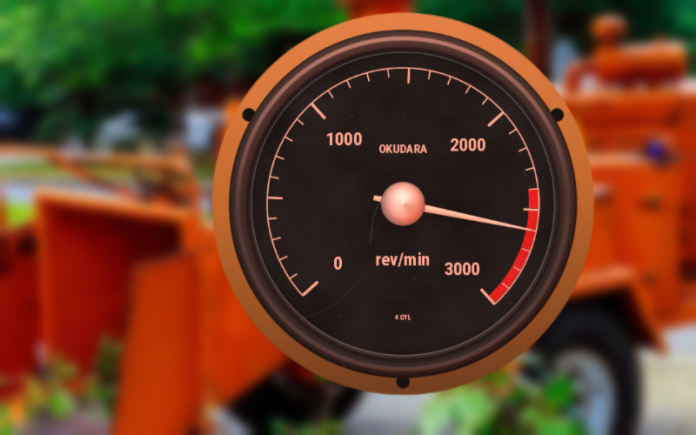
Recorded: 2600 (rpm)
